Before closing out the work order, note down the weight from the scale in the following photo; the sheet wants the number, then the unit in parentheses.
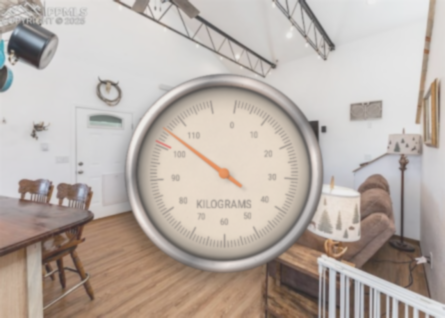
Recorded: 105 (kg)
